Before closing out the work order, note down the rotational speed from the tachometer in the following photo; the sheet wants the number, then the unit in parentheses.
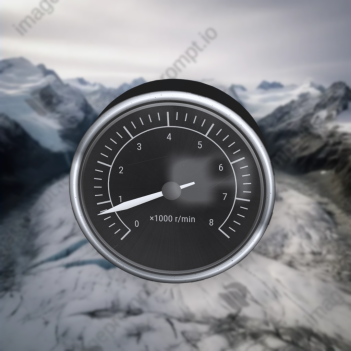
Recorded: 800 (rpm)
